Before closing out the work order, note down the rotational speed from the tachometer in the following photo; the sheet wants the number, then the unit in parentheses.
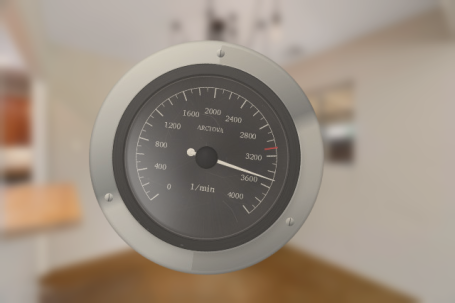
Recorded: 3500 (rpm)
